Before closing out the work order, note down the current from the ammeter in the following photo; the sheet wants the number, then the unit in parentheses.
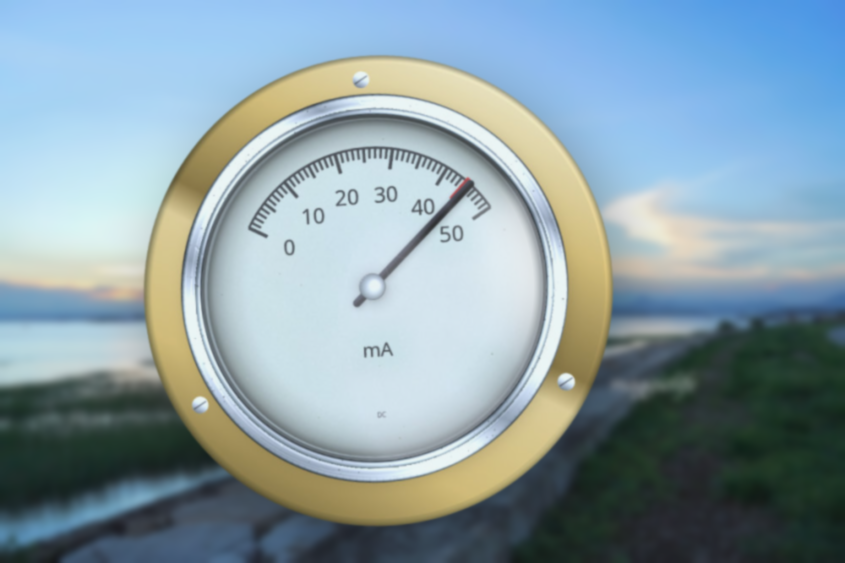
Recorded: 45 (mA)
